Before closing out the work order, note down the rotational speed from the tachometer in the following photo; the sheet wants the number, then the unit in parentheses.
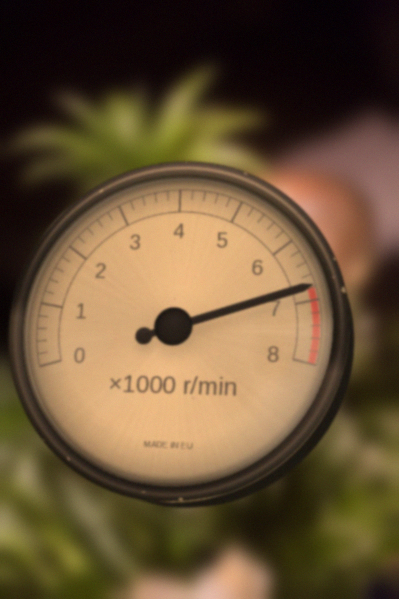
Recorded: 6800 (rpm)
